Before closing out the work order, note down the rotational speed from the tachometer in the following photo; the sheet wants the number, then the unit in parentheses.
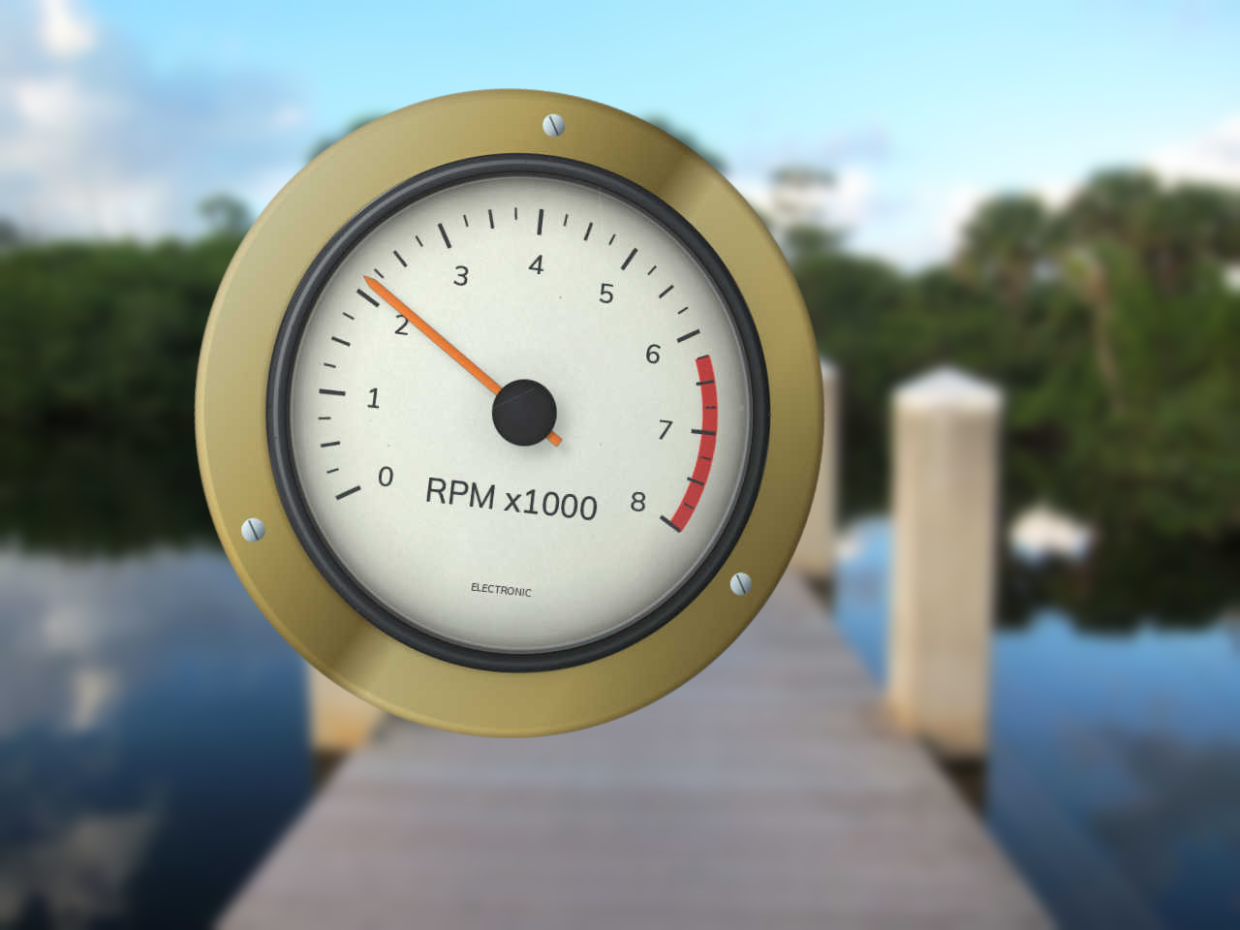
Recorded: 2125 (rpm)
